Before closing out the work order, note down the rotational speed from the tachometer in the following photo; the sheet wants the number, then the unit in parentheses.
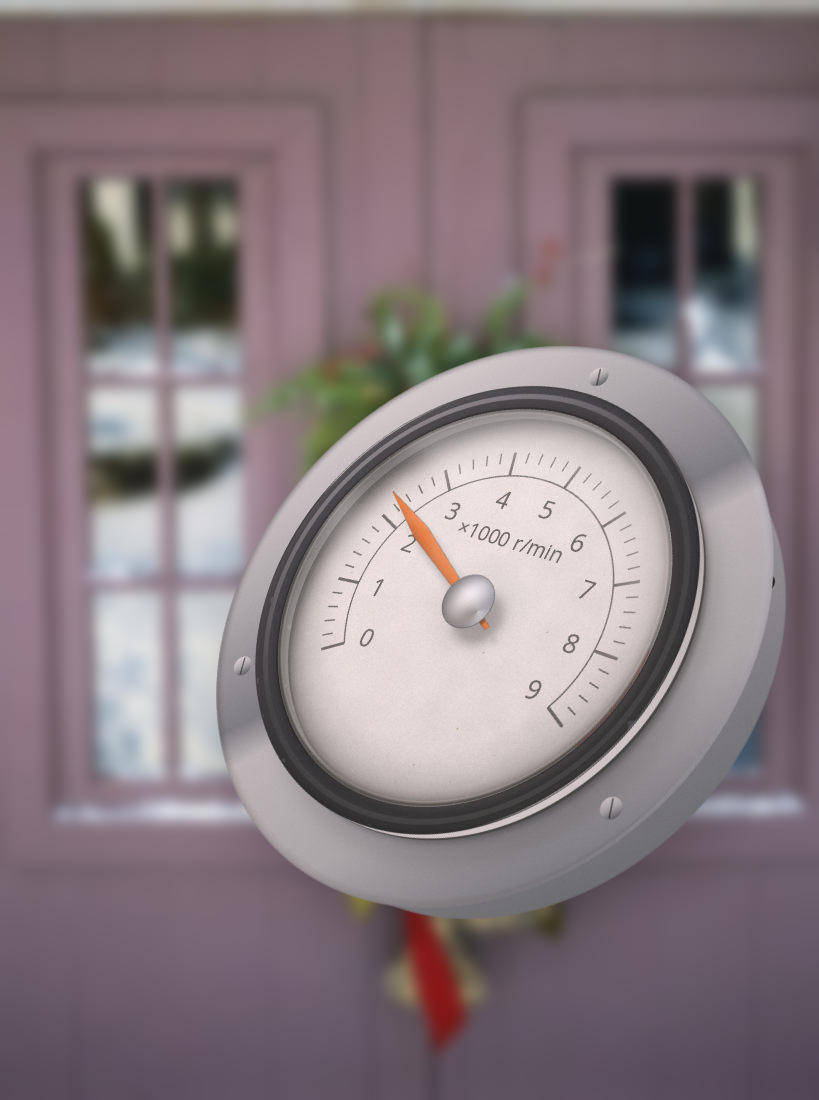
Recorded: 2300 (rpm)
